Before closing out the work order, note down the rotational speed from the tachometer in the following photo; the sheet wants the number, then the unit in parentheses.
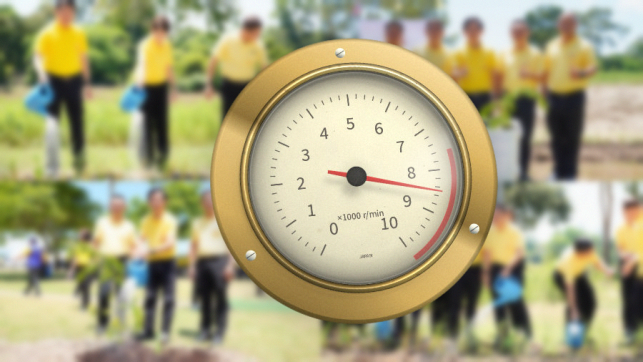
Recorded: 8500 (rpm)
